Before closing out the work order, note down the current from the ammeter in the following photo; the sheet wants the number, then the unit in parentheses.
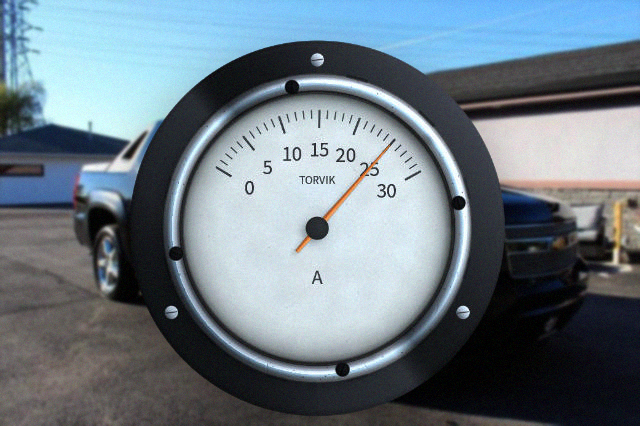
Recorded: 25 (A)
